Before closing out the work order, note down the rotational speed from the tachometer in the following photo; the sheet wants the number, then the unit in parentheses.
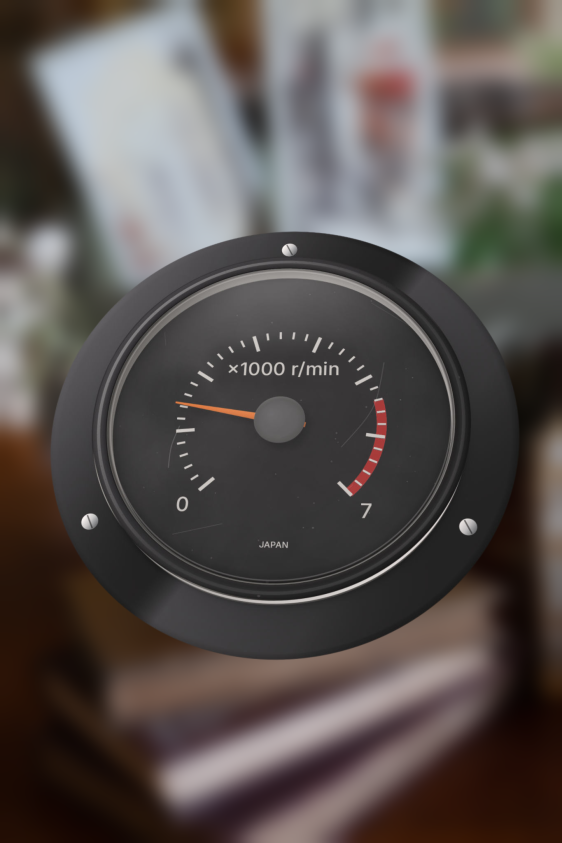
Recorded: 1400 (rpm)
